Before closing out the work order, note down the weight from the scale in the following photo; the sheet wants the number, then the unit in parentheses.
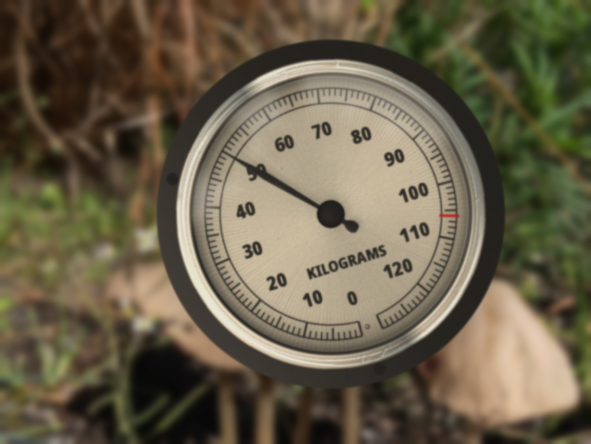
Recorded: 50 (kg)
